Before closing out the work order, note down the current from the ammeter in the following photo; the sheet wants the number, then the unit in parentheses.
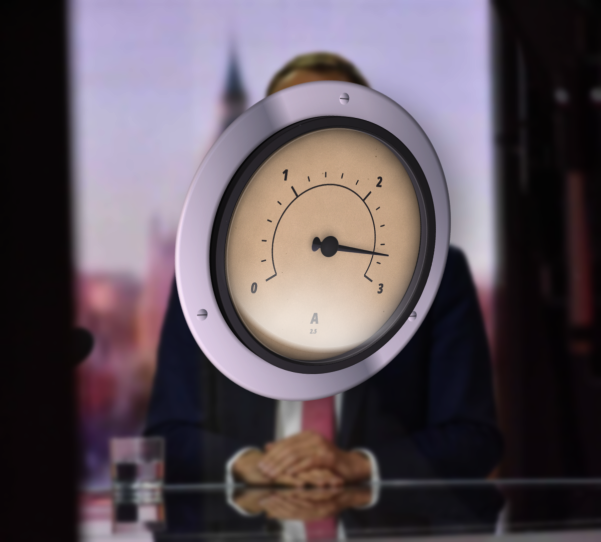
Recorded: 2.7 (A)
